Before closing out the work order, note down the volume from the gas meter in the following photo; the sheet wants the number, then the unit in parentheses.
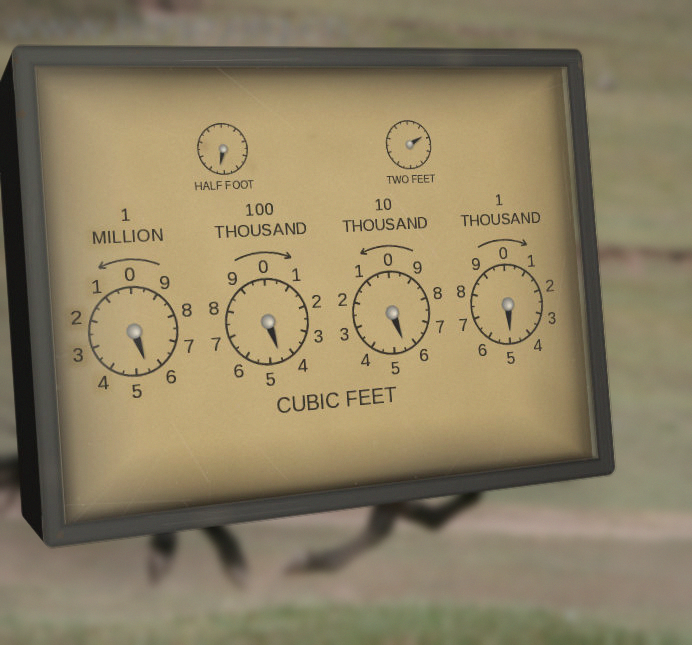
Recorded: 545500 (ft³)
